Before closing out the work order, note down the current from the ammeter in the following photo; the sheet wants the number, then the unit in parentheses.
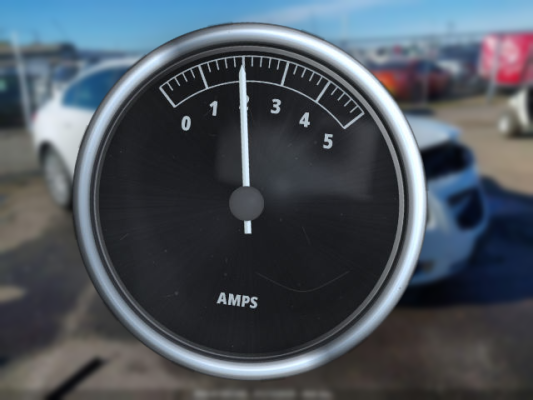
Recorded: 2 (A)
